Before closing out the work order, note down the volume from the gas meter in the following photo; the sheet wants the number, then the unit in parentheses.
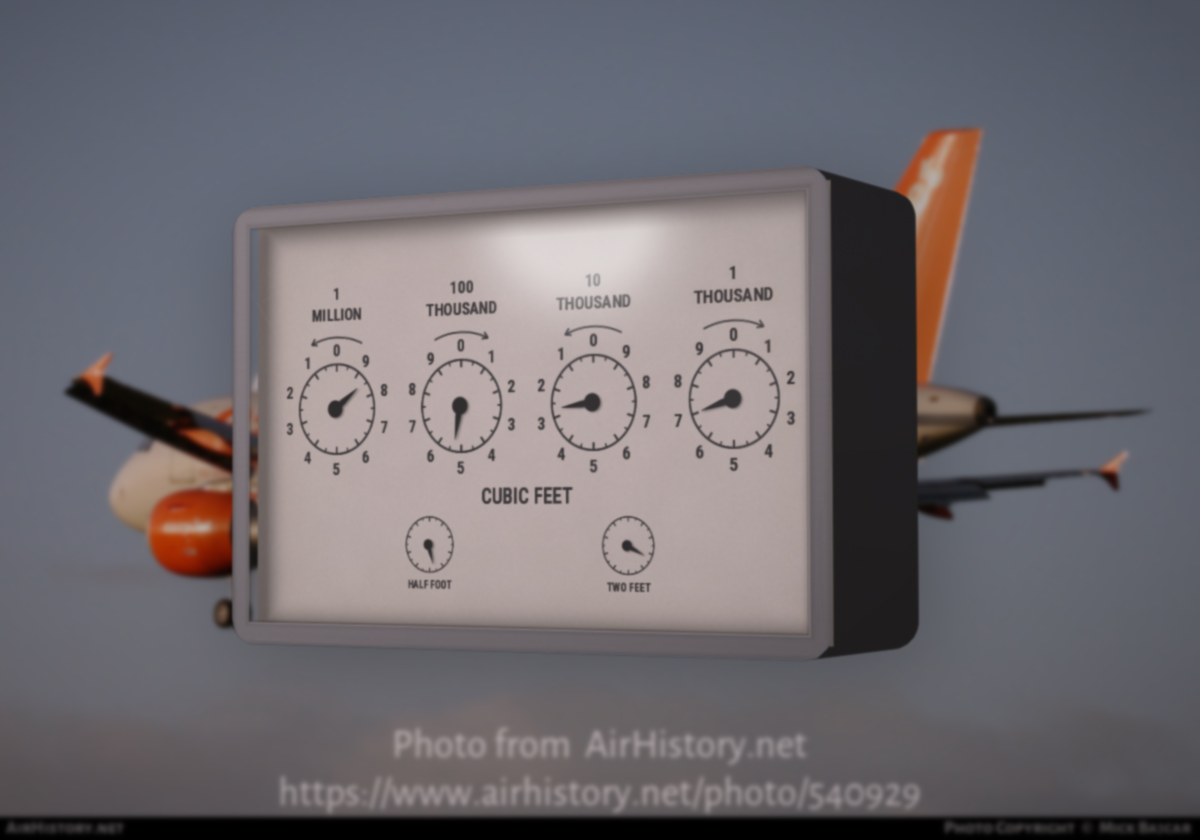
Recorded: 852700 (ft³)
